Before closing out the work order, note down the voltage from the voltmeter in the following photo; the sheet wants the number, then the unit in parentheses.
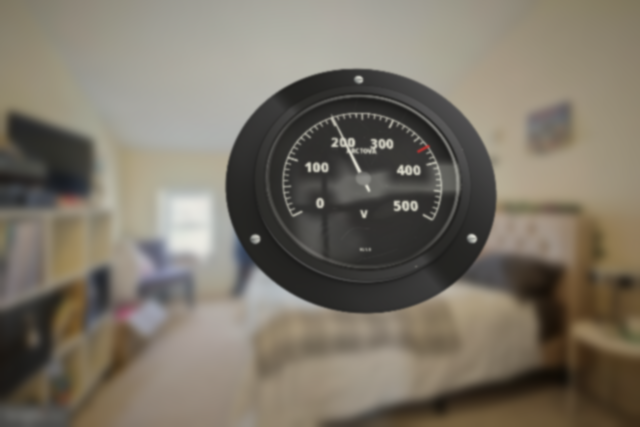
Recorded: 200 (V)
